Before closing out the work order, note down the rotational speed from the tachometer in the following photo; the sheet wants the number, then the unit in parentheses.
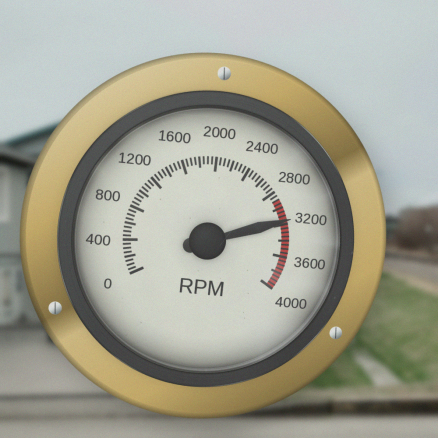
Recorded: 3150 (rpm)
